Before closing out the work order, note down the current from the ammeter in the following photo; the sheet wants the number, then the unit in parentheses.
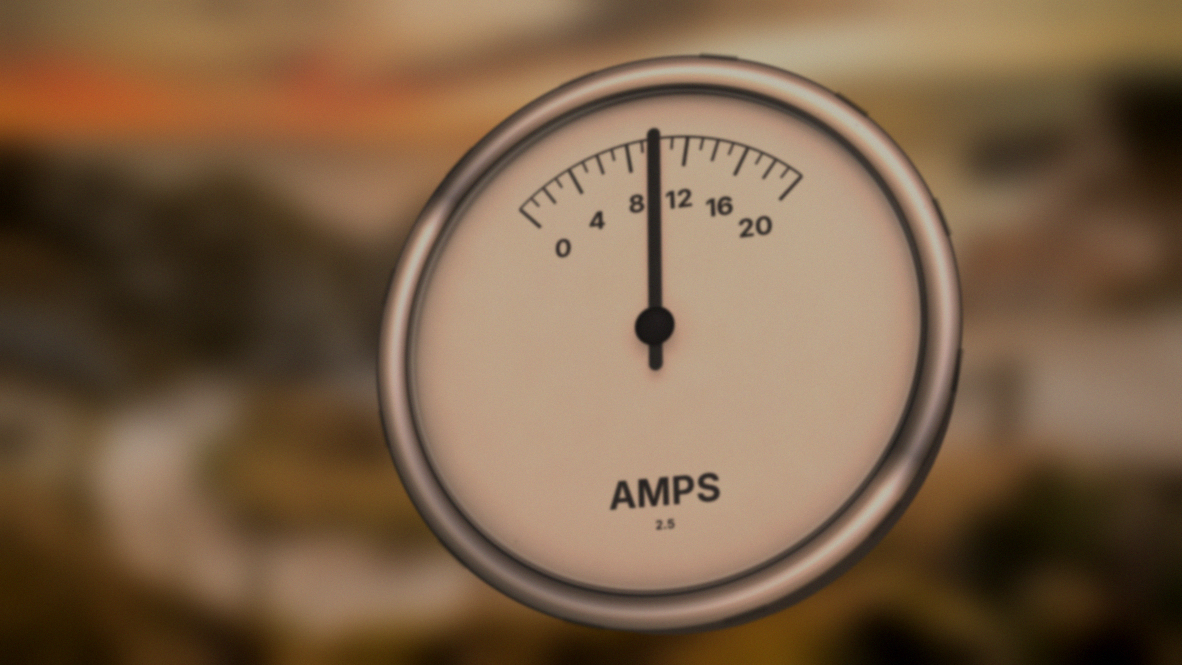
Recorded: 10 (A)
